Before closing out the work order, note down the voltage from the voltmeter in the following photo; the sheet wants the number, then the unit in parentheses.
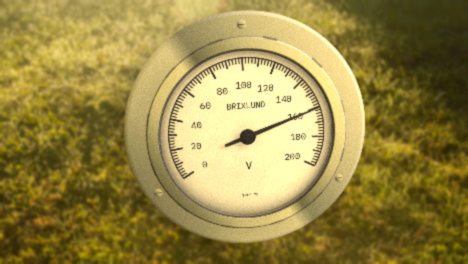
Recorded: 160 (V)
